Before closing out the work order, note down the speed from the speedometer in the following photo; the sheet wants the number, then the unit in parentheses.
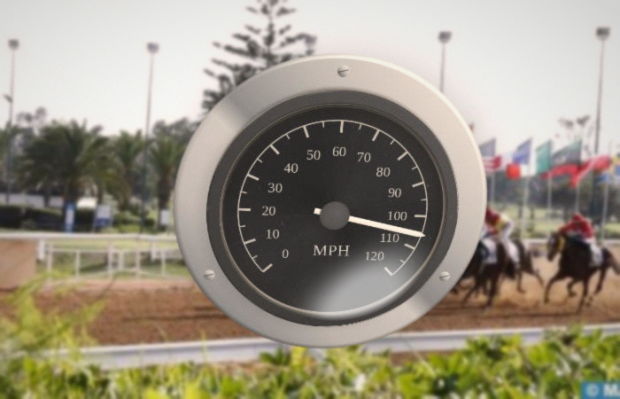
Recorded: 105 (mph)
